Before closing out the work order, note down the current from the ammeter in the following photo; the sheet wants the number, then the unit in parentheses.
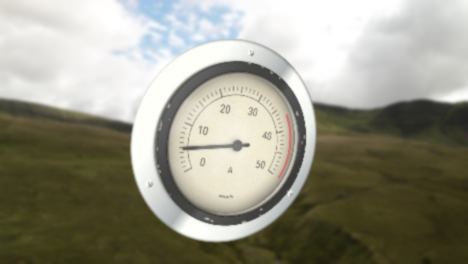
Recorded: 5 (A)
